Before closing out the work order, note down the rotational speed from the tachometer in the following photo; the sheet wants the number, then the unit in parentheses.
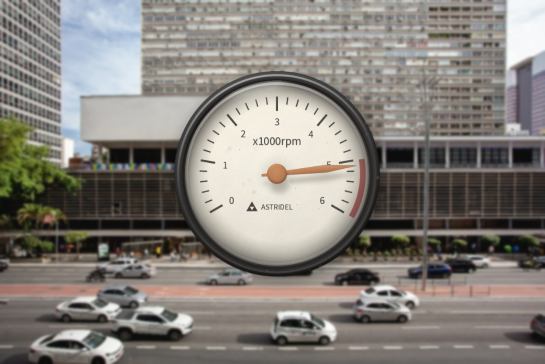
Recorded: 5100 (rpm)
